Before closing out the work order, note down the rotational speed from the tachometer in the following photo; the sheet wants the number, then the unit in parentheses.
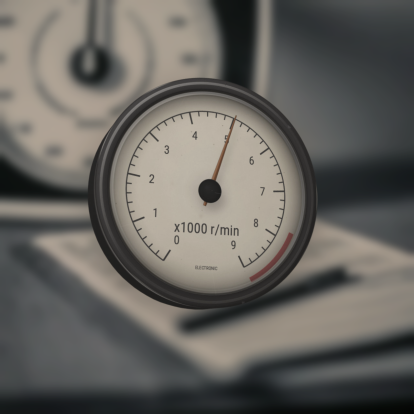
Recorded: 5000 (rpm)
